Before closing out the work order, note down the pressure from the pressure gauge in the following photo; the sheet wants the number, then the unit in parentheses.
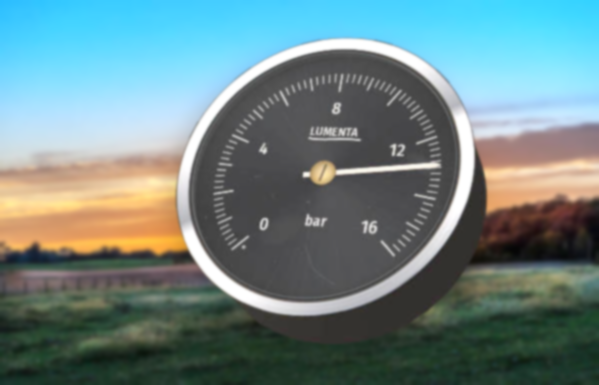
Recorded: 13 (bar)
